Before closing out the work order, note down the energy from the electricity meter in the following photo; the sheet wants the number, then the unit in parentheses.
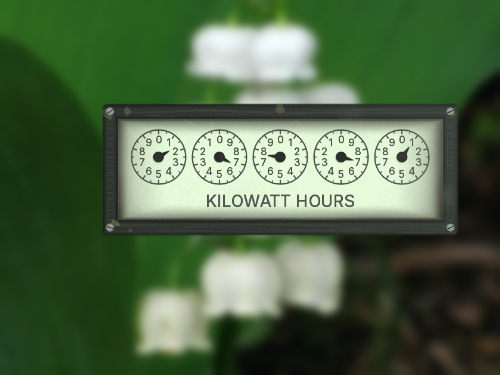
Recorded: 16771 (kWh)
